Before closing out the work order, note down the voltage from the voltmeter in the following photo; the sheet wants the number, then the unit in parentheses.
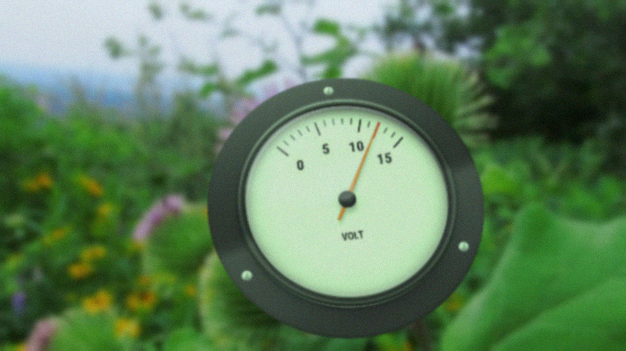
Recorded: 12 (V)
